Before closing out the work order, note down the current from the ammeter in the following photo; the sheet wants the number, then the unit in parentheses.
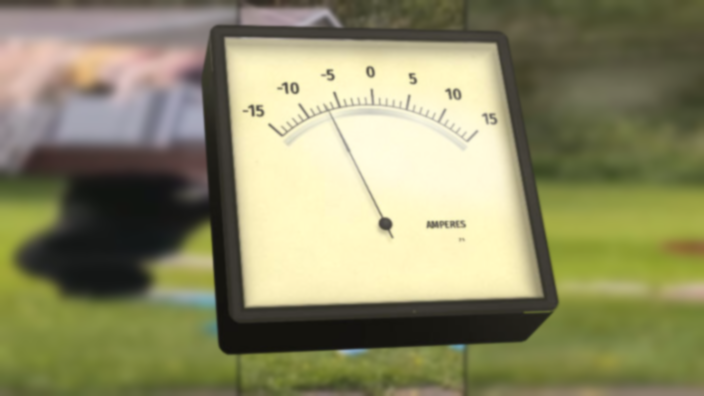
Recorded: -7 (A)
